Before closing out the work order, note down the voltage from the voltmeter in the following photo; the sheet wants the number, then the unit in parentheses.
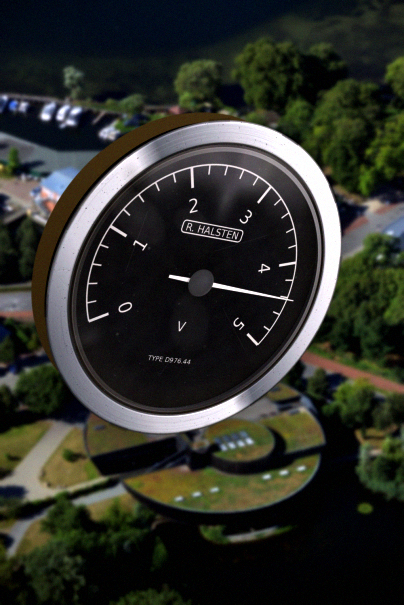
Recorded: 4.4 (V)
